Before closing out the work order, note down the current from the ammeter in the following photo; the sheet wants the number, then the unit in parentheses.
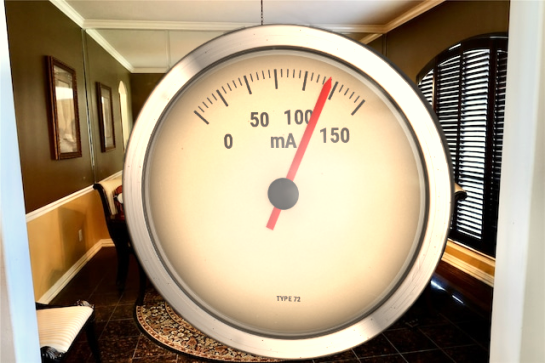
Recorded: 120 (mA)
